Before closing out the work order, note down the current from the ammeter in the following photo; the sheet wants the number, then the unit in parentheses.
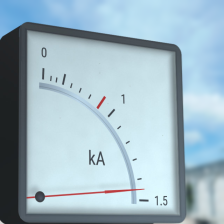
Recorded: 1.45 (kA)
